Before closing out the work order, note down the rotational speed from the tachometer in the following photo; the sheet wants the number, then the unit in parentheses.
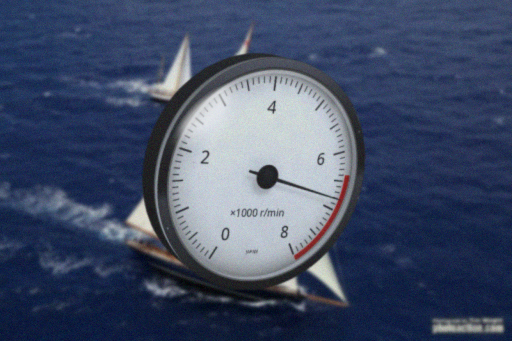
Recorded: 6800 (rpm)
